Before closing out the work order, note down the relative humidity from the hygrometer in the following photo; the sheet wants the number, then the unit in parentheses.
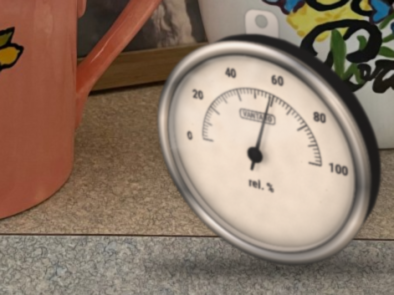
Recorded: 60 (%)
